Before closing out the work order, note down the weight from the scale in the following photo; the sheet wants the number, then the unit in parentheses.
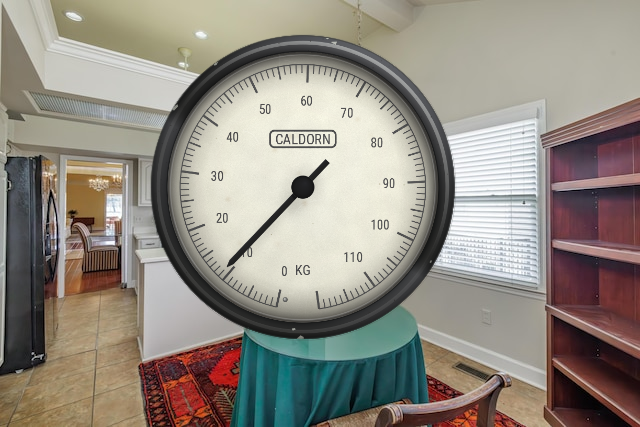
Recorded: 11 (kg)
